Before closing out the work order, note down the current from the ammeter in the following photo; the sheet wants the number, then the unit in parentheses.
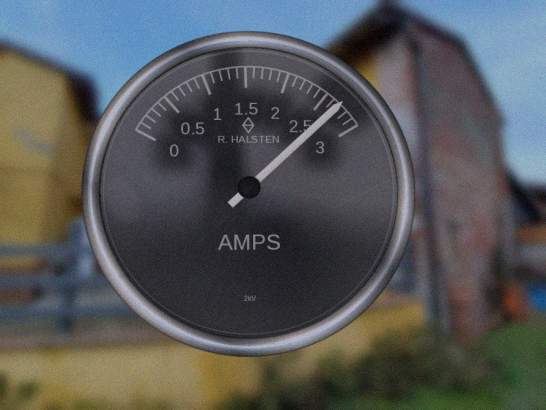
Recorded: 2.7 (A)
